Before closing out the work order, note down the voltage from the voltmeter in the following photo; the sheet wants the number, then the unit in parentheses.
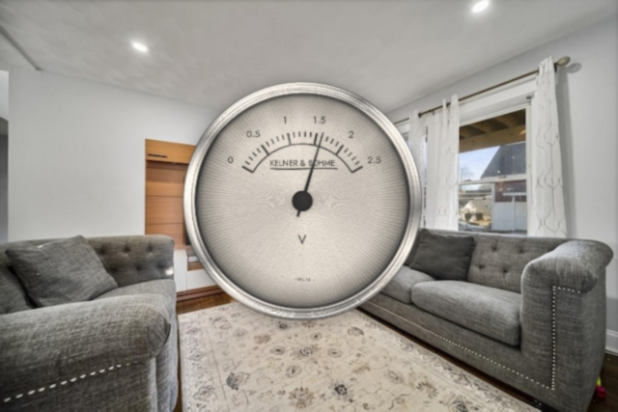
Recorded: 1.6 (V)
